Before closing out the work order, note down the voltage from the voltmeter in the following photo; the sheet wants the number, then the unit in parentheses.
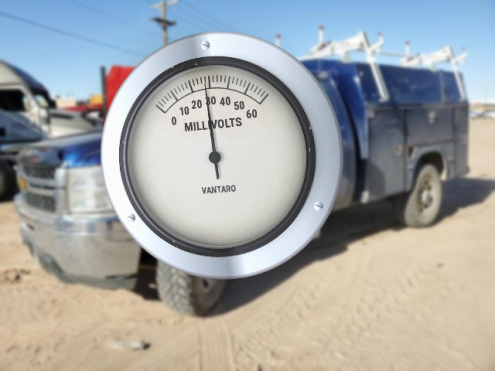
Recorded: 28 (mV)
